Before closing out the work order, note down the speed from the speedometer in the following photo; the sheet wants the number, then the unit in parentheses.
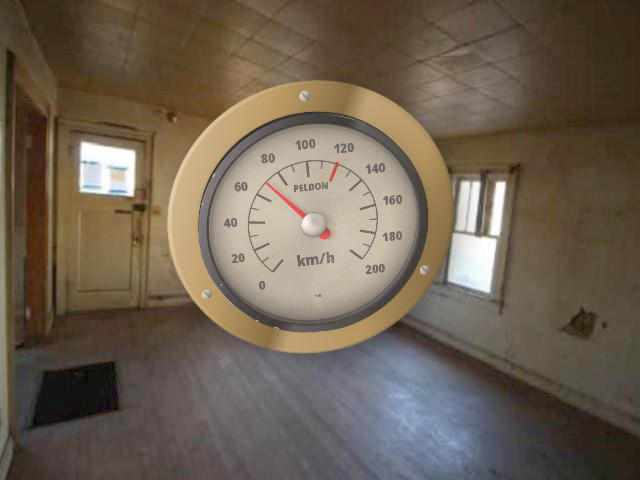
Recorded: 70 (km/h)
